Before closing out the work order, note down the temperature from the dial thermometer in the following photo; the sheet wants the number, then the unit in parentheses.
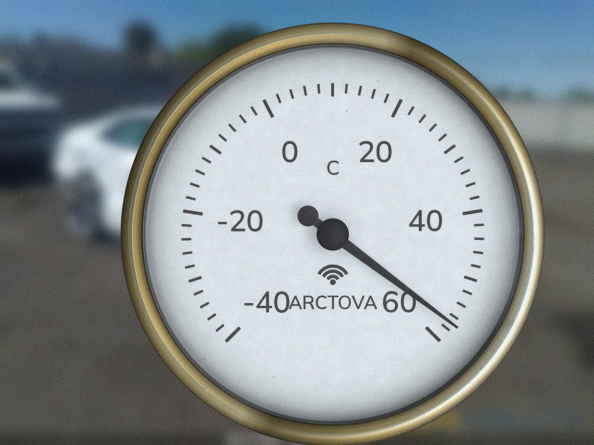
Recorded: 57 (°C)
